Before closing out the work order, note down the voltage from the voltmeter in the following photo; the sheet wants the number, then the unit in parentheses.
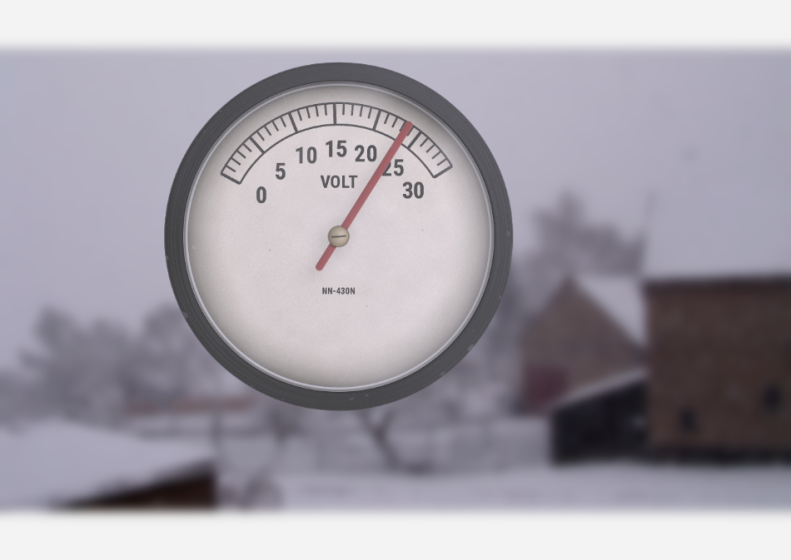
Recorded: 23.5 (V)
